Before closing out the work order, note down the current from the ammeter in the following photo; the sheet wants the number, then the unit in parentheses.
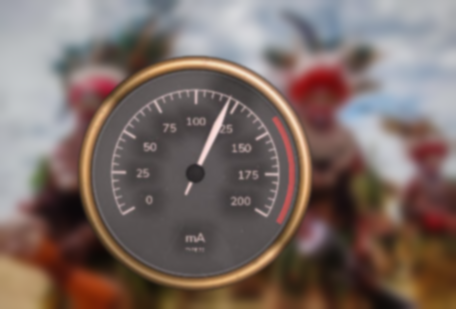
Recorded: 120 (mA)
